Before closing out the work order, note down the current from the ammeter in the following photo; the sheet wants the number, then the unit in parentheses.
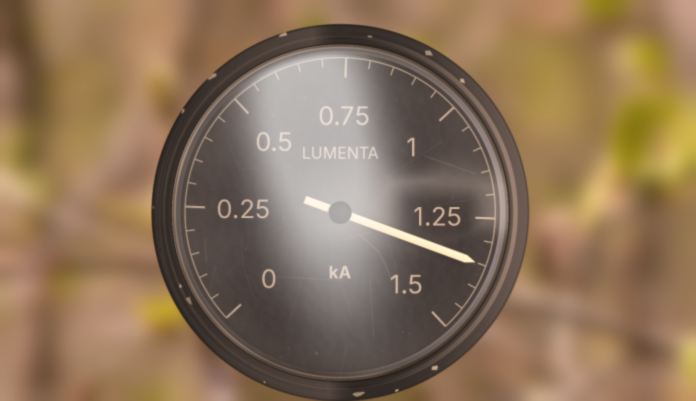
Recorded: 1.35 (kA)
